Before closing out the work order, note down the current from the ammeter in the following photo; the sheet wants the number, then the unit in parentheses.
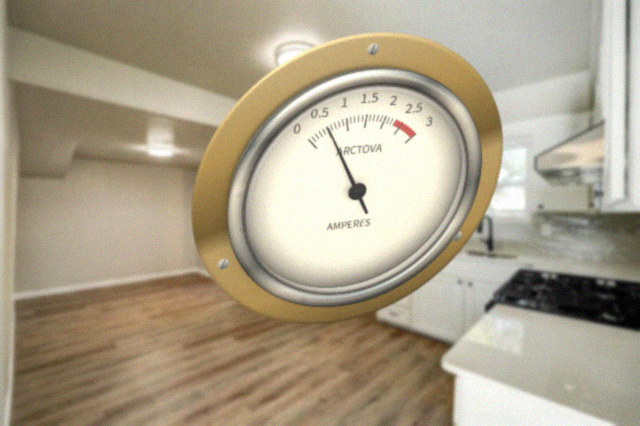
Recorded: 0.5 (A)
